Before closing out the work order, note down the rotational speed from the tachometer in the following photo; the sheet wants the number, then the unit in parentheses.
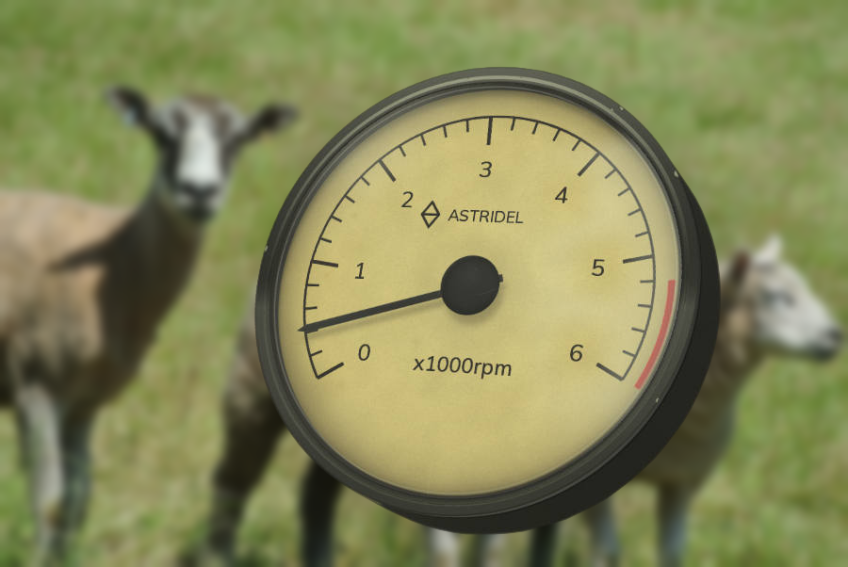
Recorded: 400 (rpm)
